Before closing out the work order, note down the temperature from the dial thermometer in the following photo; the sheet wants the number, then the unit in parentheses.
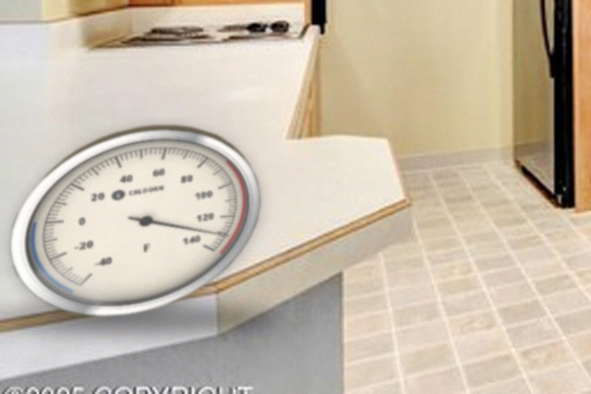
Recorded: 130 (°F)
